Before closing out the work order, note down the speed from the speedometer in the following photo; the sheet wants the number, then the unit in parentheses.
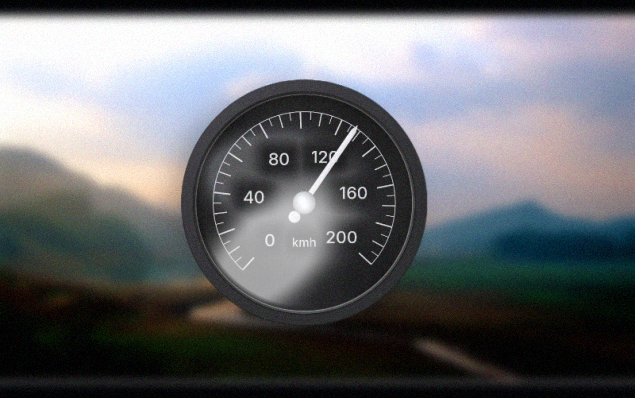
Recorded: 127.5 (km/h)
